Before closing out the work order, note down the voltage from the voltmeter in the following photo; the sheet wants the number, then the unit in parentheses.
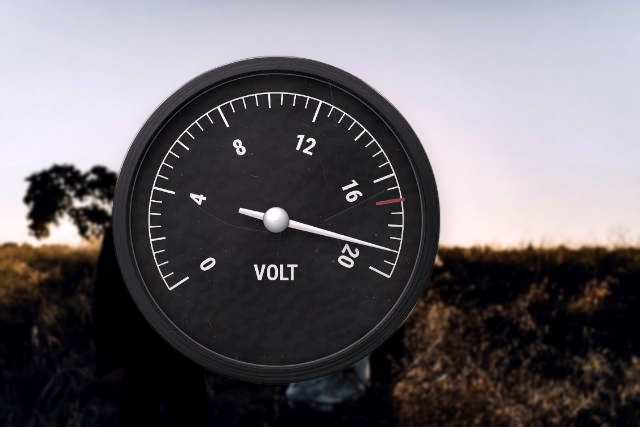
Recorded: 19 (V)
